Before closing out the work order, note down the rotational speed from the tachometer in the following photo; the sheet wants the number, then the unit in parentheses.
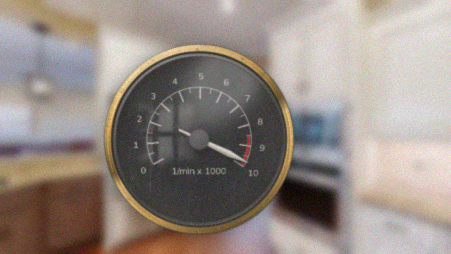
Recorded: 9750 (rpm)
